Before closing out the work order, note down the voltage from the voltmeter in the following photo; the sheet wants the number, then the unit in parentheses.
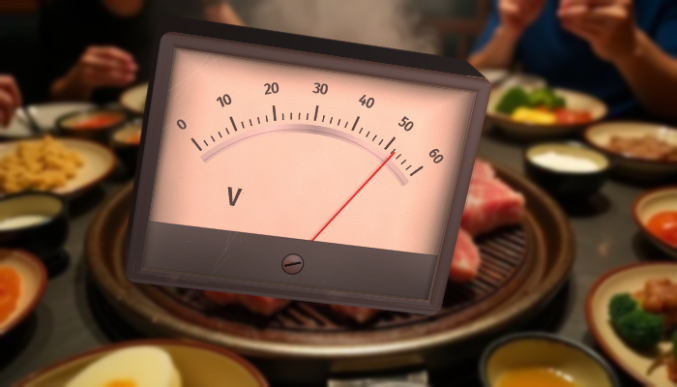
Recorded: 52 (V)
